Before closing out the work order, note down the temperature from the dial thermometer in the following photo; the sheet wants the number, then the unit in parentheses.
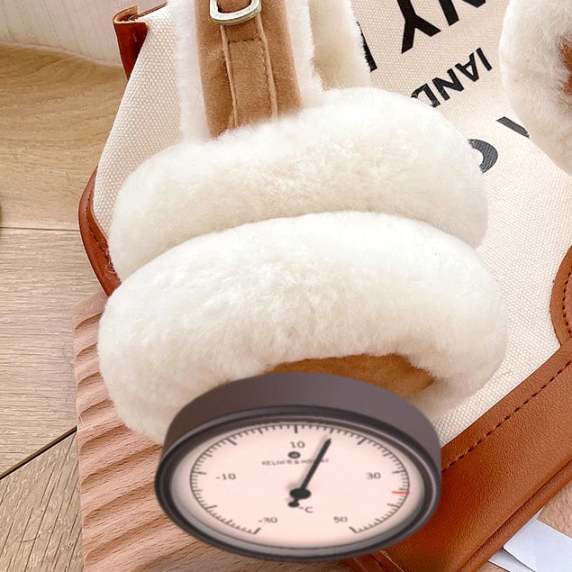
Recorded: 15 (°C)
